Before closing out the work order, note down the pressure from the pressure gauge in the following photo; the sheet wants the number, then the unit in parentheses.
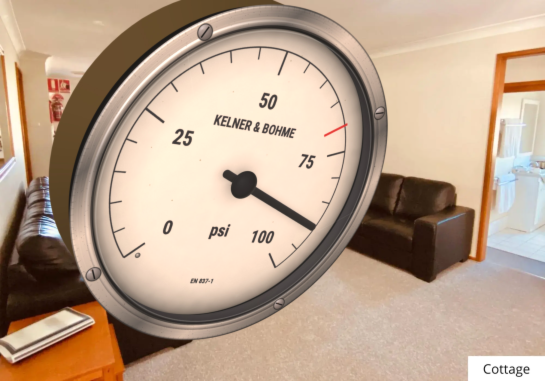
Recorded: 90 (psi)
